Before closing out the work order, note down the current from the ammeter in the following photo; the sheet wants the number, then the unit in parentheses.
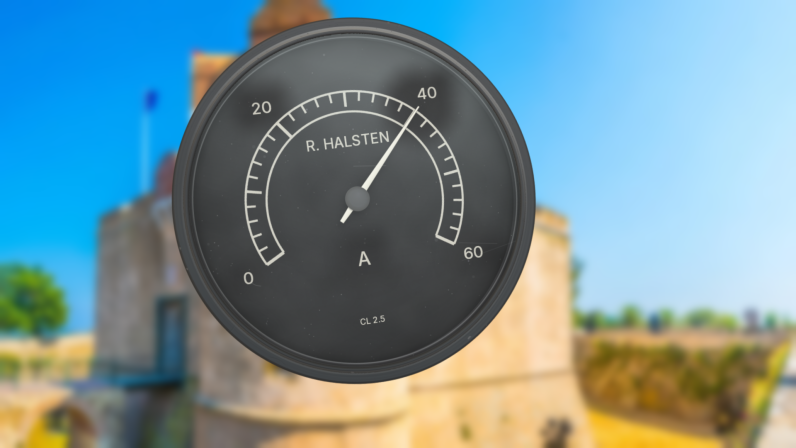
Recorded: 40 (A)
